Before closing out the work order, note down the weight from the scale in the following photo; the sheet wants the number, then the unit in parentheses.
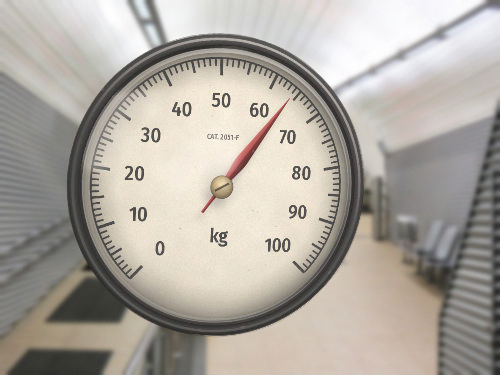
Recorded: 64 (kg)
